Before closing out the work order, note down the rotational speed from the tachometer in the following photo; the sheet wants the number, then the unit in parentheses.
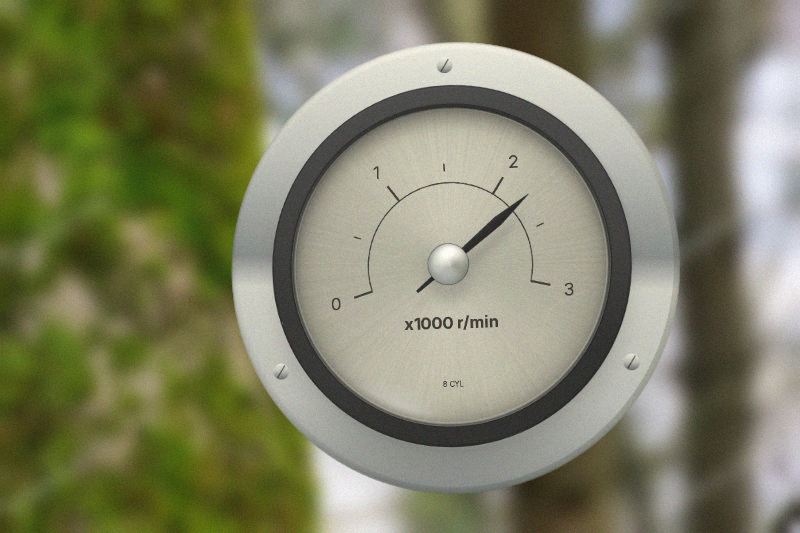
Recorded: 2250 (rpm)
